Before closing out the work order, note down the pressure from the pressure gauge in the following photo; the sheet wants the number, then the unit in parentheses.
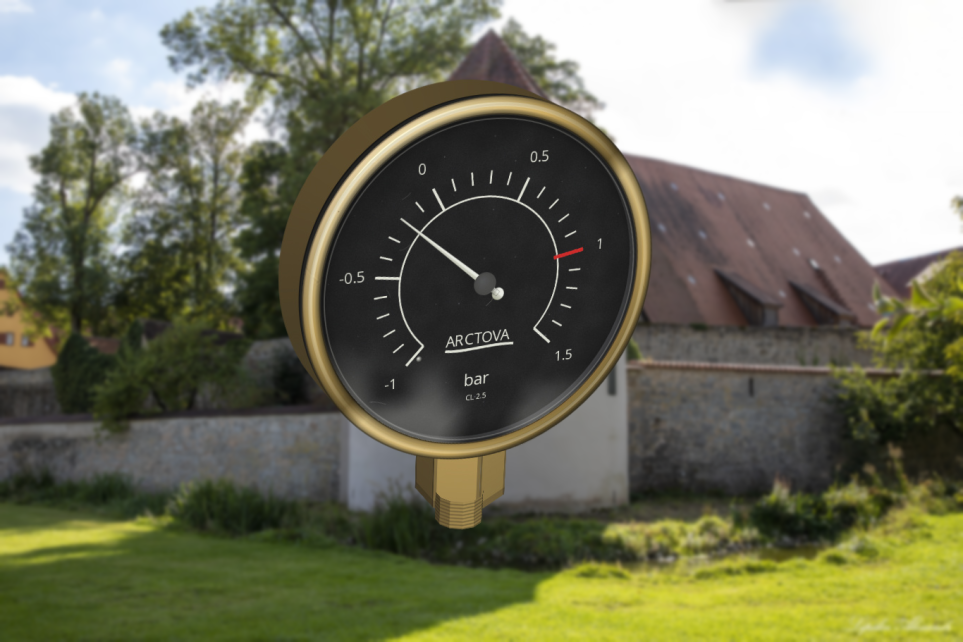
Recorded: -0.2 (bar)
